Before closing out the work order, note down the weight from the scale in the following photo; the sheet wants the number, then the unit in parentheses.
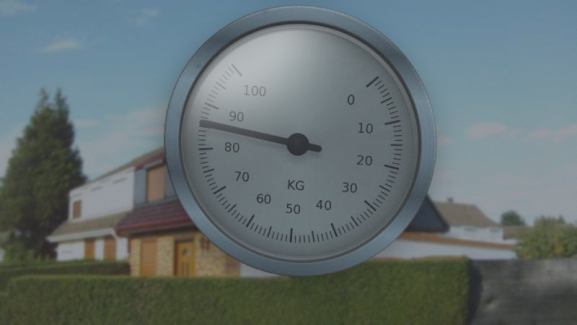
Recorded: 86 (kg)
